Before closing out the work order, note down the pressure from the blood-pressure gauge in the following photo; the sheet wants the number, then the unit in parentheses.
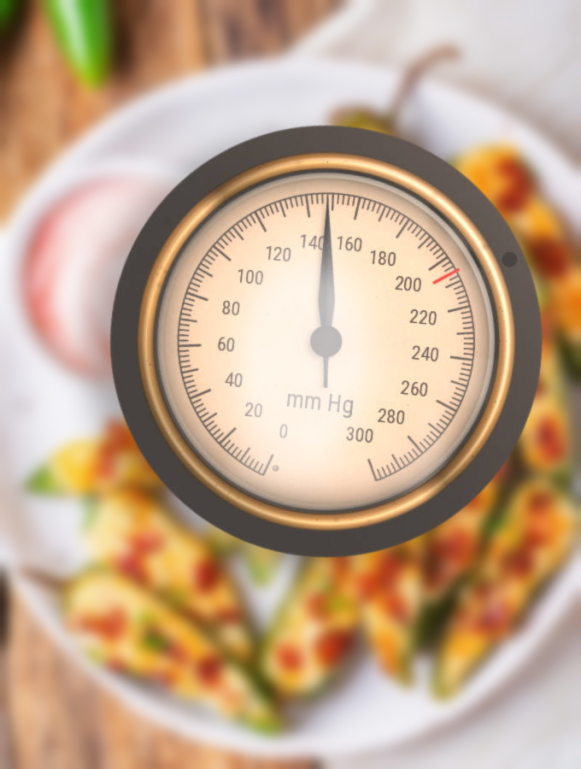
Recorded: 148 (mmHg)
